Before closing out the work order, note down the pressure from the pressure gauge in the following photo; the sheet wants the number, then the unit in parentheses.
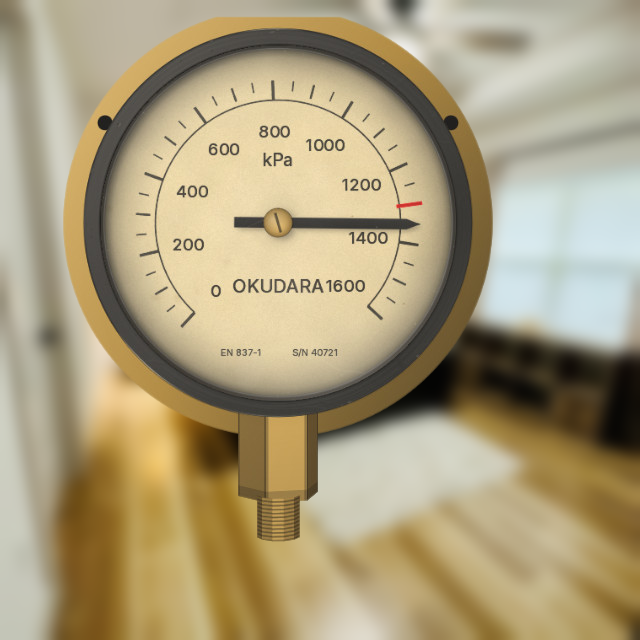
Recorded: 1350 (kPa)
